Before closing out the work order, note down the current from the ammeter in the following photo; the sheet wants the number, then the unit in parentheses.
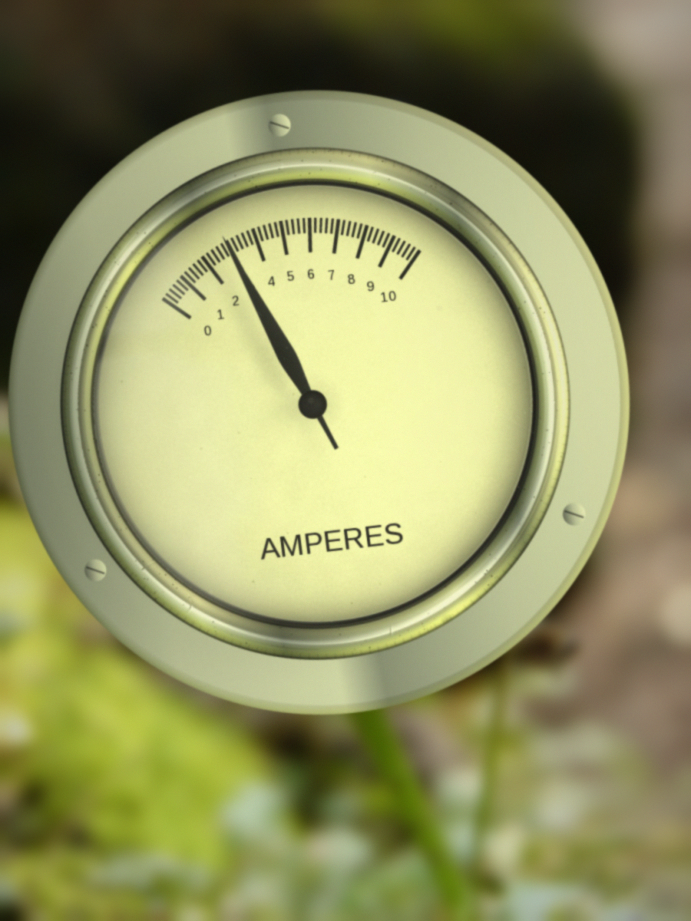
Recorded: 3 (A)
